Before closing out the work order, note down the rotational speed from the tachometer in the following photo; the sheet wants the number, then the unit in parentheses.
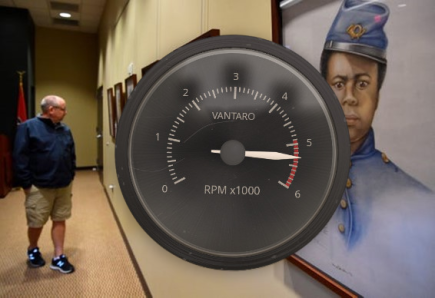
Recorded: 5300 (rpm)
